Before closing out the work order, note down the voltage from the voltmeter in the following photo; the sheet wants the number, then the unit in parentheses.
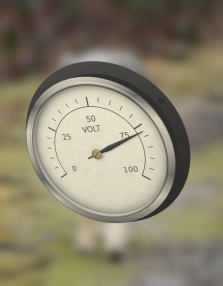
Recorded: 77.5 (V)
